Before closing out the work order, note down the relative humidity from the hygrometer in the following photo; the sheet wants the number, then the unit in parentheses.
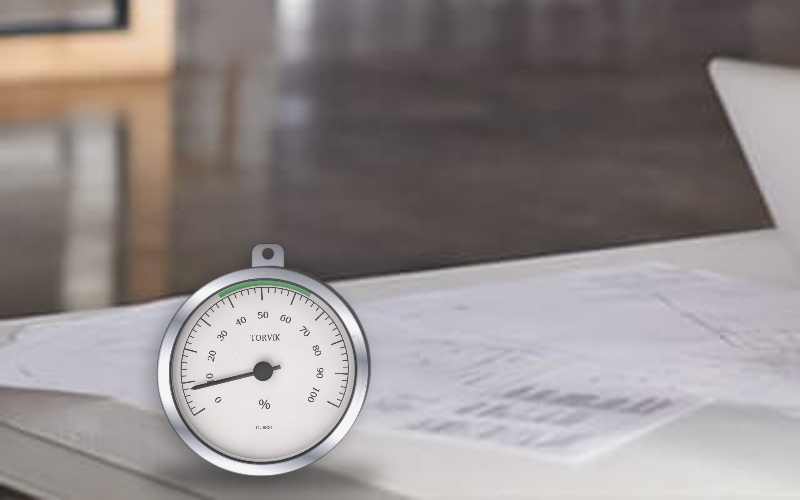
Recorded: 8 (%)
